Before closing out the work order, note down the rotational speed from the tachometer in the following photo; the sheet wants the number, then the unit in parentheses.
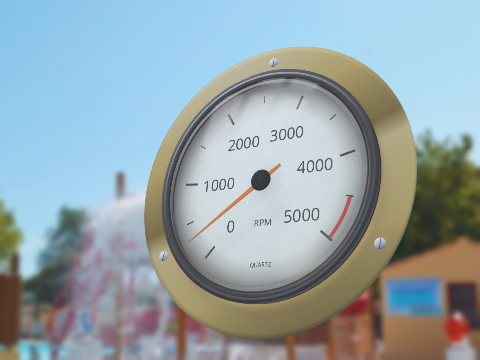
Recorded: 250 (rpm)
